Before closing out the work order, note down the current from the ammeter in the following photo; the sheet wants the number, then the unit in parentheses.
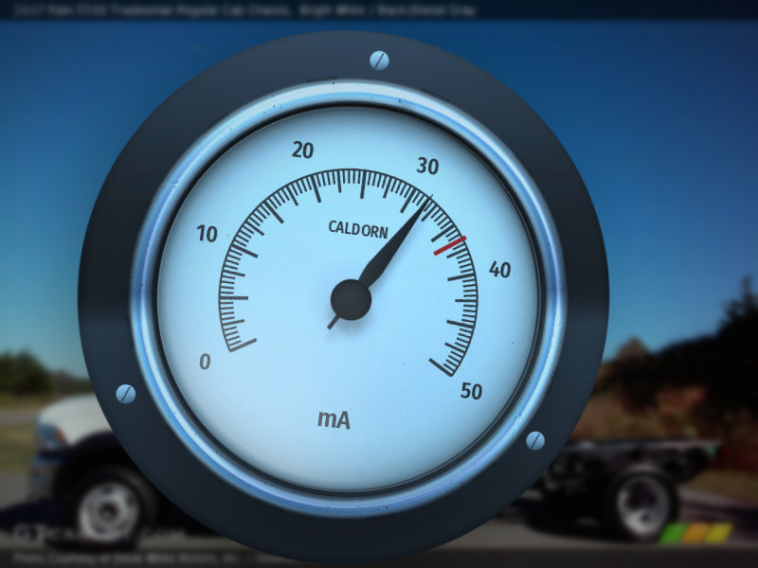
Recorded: 31.5 (mA)
